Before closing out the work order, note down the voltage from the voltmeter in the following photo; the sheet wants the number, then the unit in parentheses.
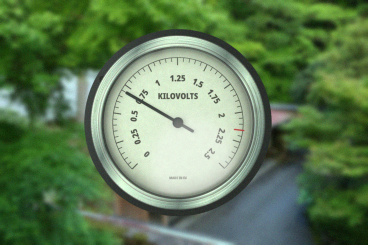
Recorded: 0.7 (kV)
